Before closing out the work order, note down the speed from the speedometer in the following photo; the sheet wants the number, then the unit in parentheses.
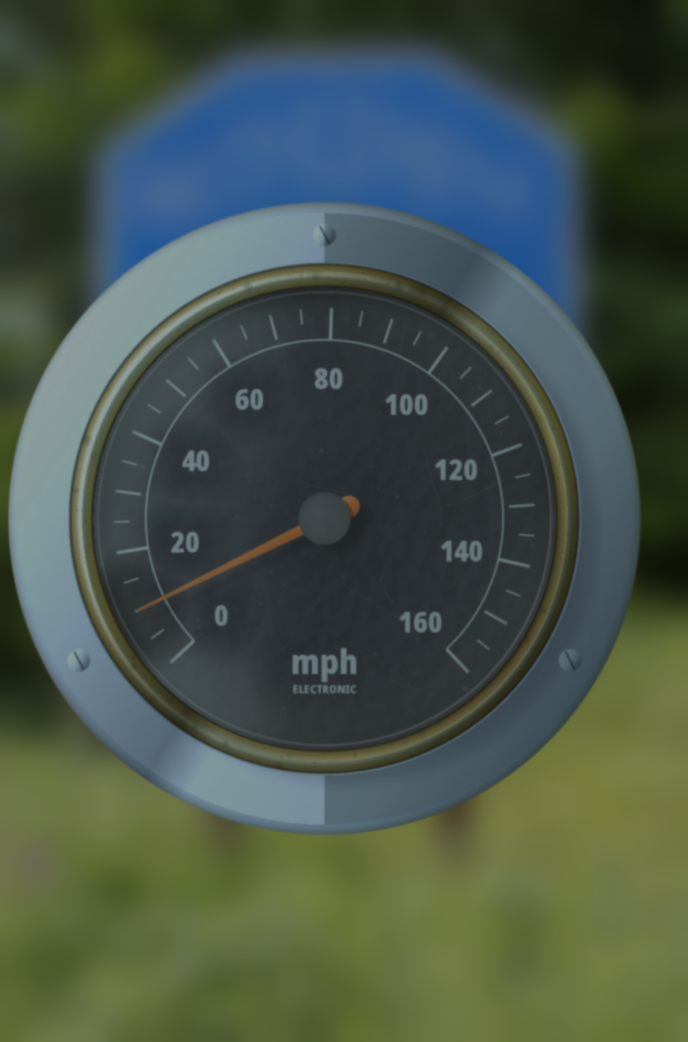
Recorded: 10 (mph)
